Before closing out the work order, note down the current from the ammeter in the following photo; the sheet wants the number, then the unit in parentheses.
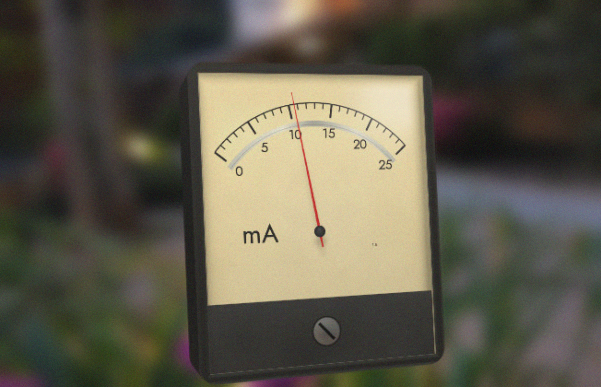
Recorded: 10.5 (mA)
